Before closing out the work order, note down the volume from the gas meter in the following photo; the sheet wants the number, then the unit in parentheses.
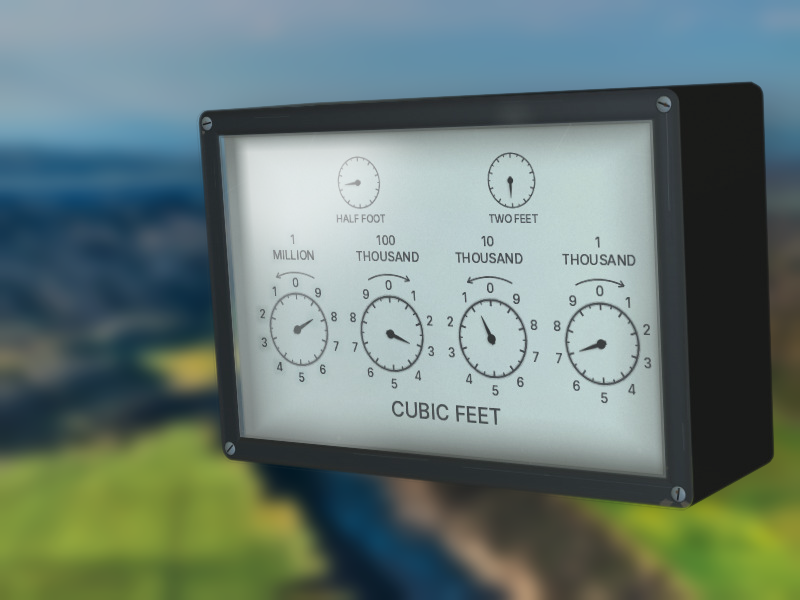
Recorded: 830700 (ft³)
